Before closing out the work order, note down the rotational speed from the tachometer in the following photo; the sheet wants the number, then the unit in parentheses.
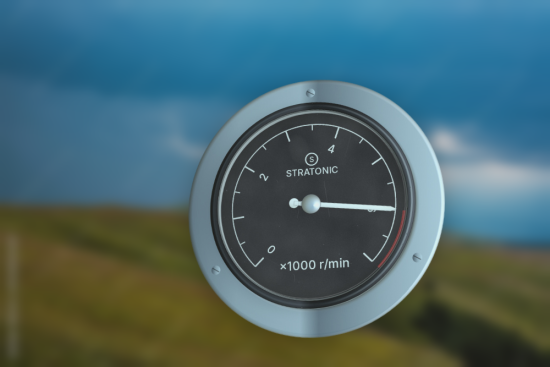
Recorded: 6000 (rpm)
